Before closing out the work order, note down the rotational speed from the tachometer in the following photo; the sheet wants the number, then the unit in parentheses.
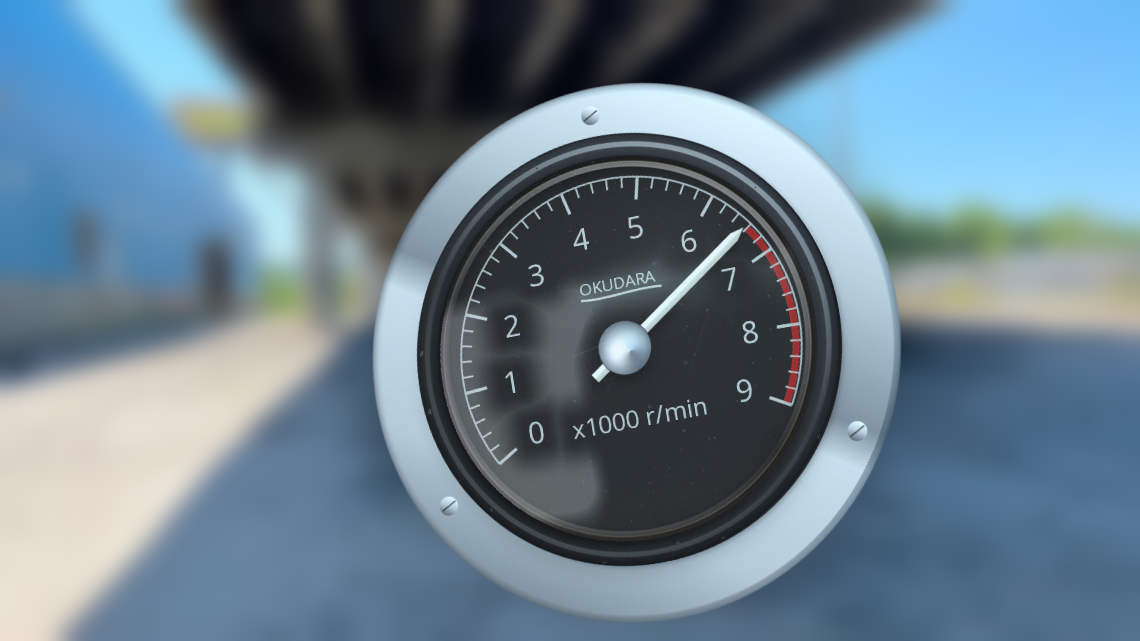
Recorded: 6600 (rpm)
